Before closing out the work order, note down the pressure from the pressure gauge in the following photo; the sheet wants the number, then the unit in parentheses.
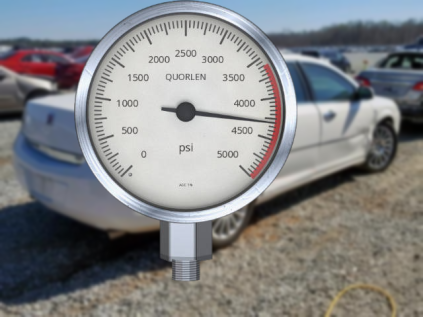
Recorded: 4300 (psi)
